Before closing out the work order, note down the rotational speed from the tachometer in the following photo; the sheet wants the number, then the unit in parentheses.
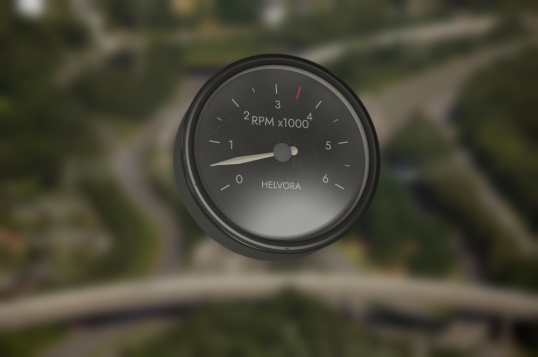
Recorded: 500 (rpm)
